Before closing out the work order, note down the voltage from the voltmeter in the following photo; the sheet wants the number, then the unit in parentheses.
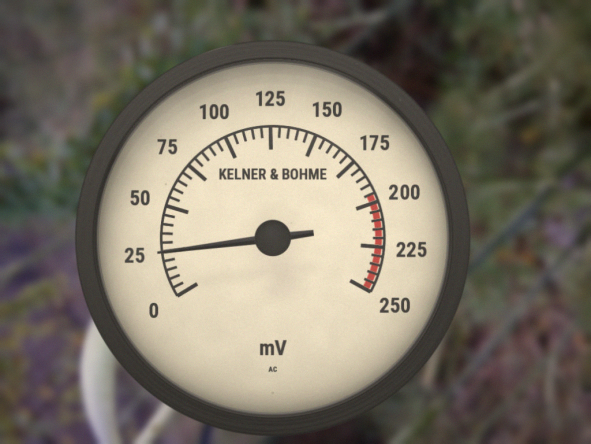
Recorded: 25 (mV)
